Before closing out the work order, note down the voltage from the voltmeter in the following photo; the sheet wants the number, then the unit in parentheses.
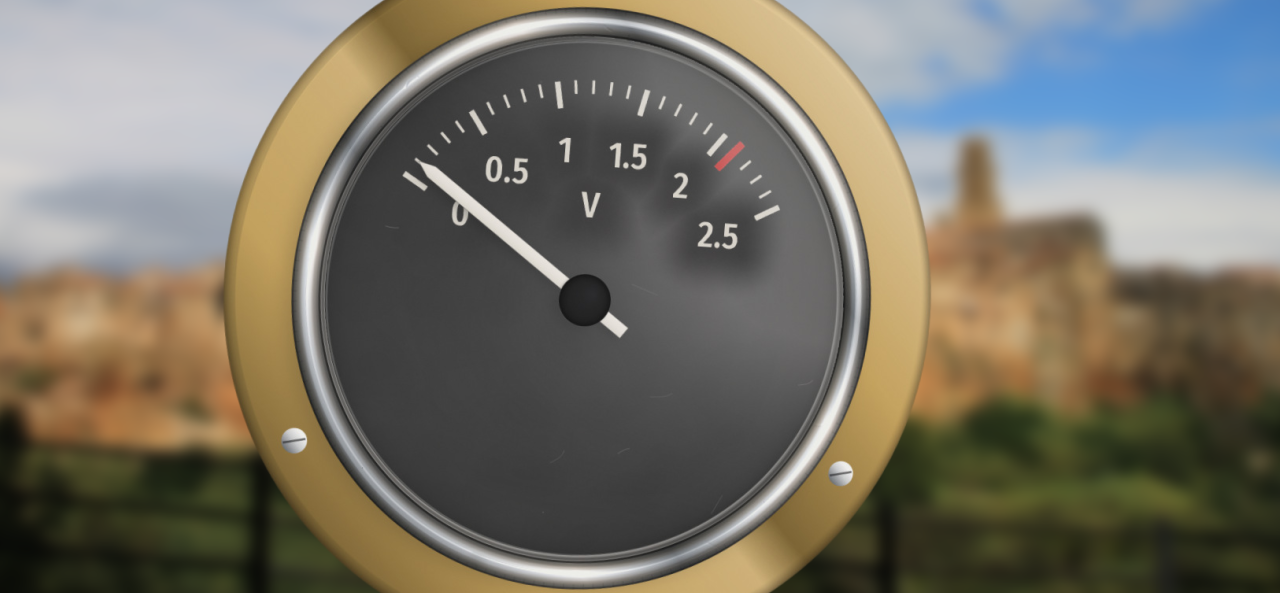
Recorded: 0.1 (V)
